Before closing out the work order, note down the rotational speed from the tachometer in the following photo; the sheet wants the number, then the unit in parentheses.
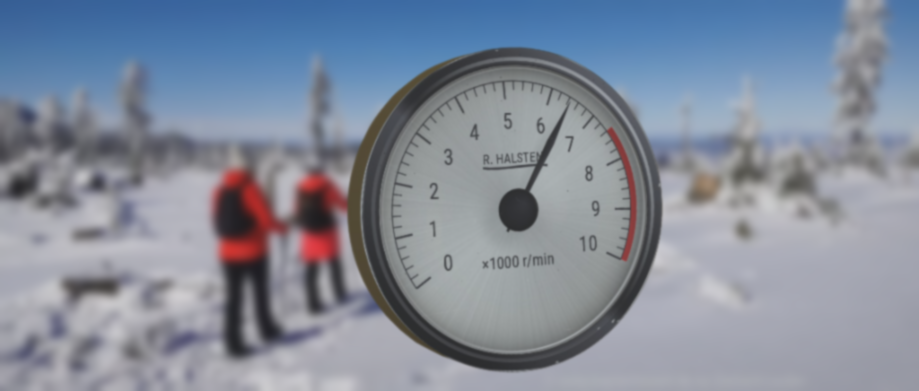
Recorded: 6400 (rpm)
